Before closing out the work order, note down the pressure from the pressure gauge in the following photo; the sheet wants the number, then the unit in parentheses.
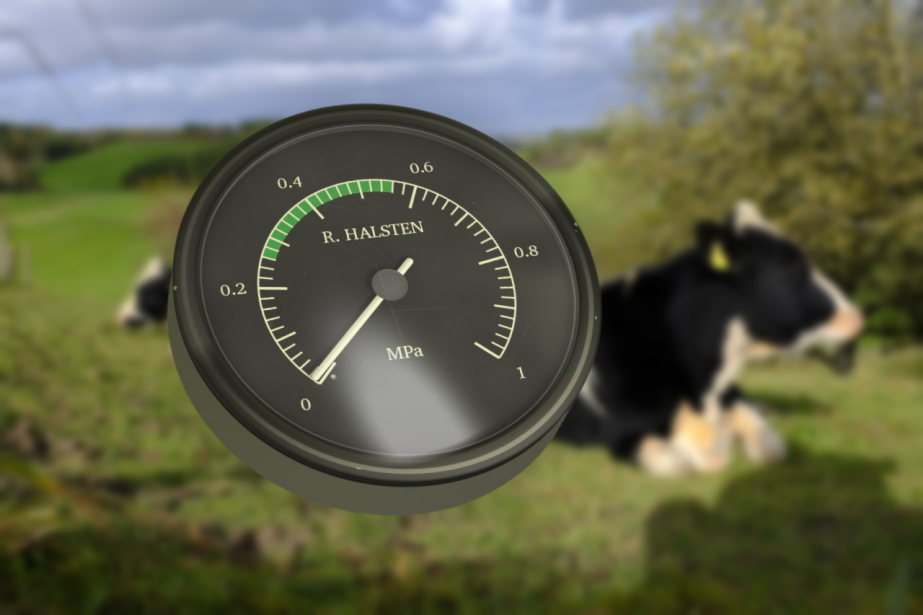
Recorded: 0.01 (MPa)
